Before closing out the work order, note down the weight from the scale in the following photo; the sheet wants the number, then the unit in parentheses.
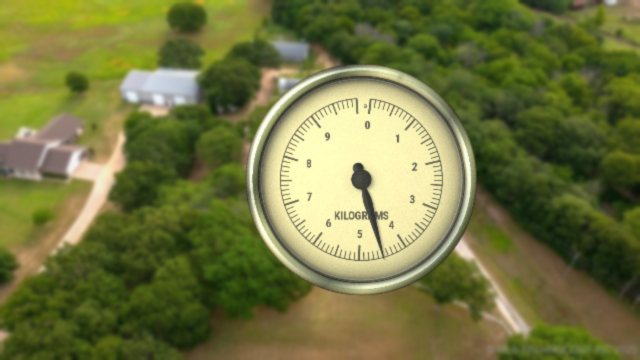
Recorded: 4.5 (kg)
